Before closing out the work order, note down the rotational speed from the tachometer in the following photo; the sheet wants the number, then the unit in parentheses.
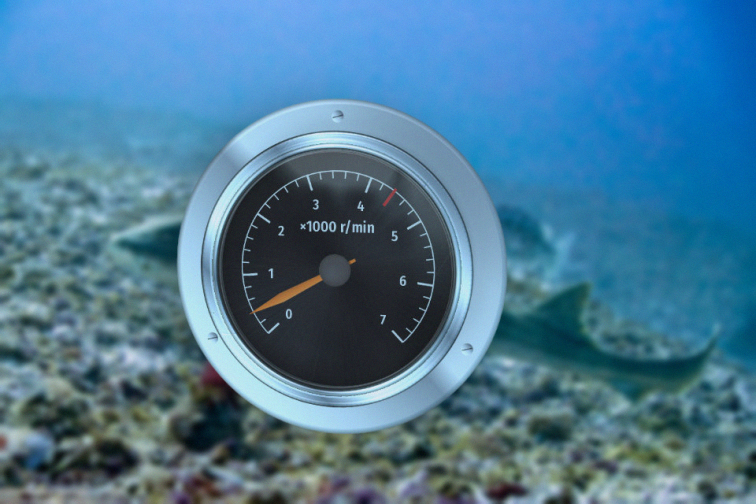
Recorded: 400 (rpm)
